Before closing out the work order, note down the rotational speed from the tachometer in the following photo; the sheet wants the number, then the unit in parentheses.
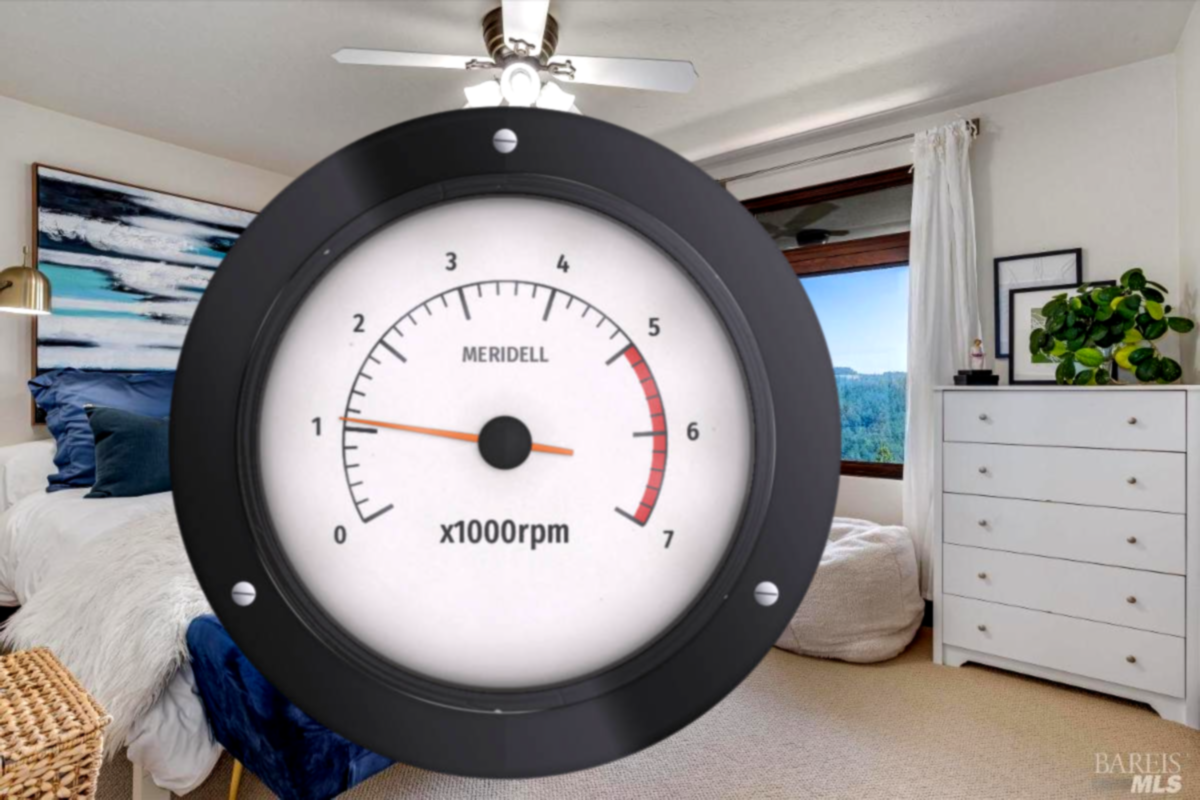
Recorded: 1100 (rpm)
